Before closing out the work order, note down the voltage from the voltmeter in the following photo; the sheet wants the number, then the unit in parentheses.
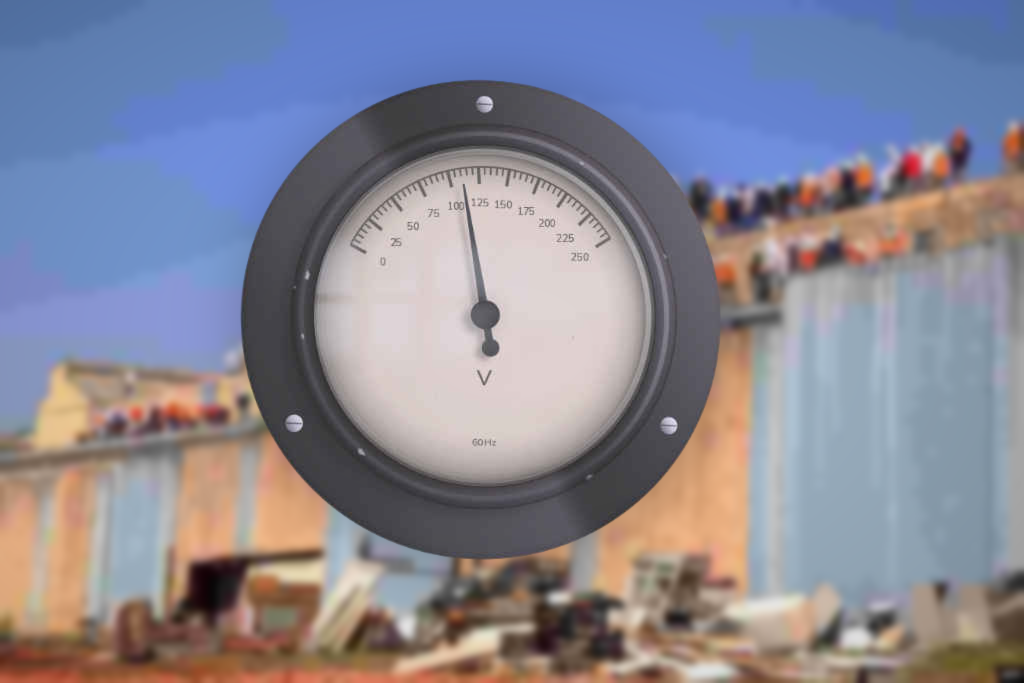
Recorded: 110 (V)
